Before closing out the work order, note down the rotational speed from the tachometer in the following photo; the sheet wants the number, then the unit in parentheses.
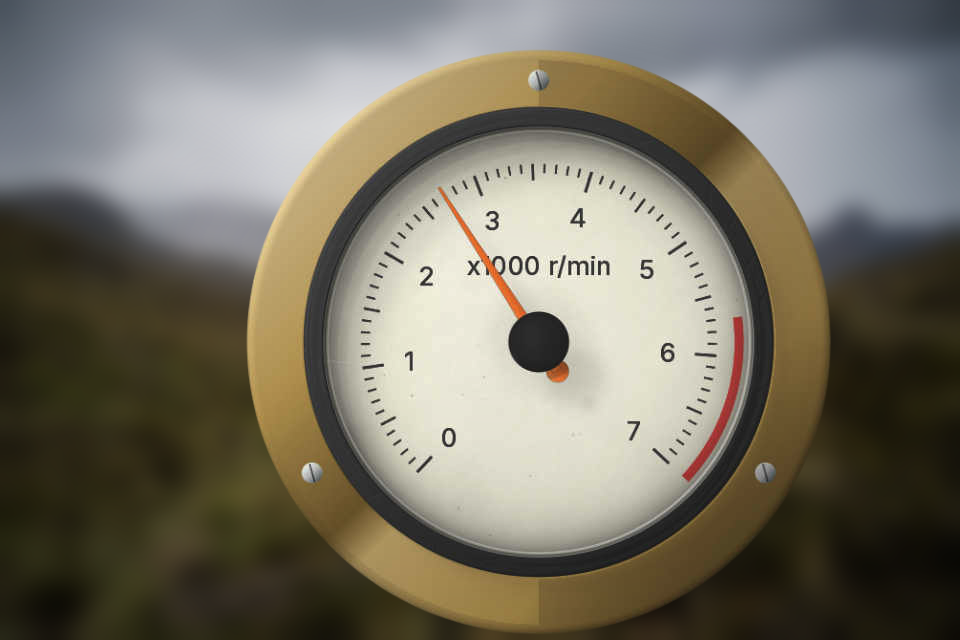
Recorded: 2700 (rpm)
